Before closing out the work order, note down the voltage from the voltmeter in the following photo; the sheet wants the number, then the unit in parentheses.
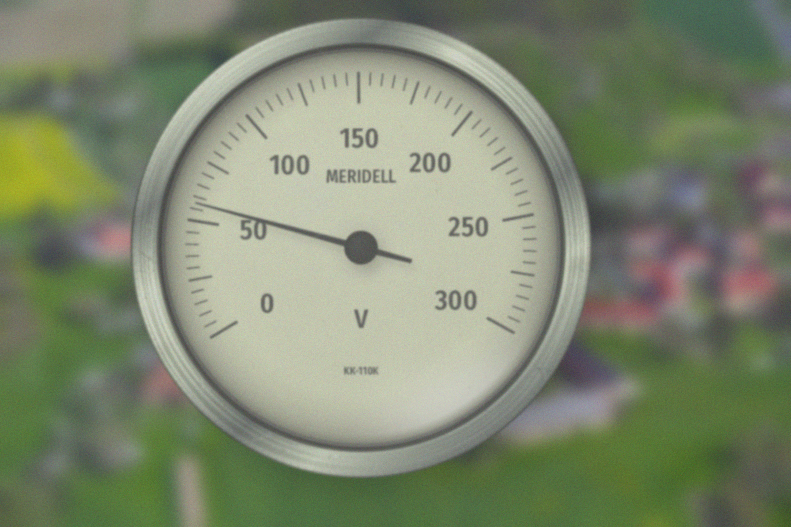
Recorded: 57.5 (V)
